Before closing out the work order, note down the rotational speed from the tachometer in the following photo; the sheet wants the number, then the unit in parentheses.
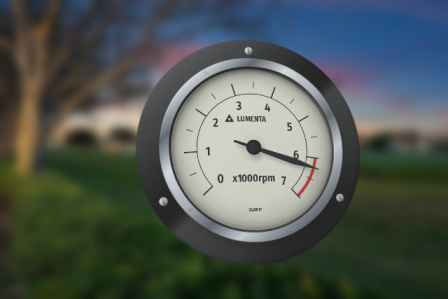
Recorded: 6250 (rpm)
